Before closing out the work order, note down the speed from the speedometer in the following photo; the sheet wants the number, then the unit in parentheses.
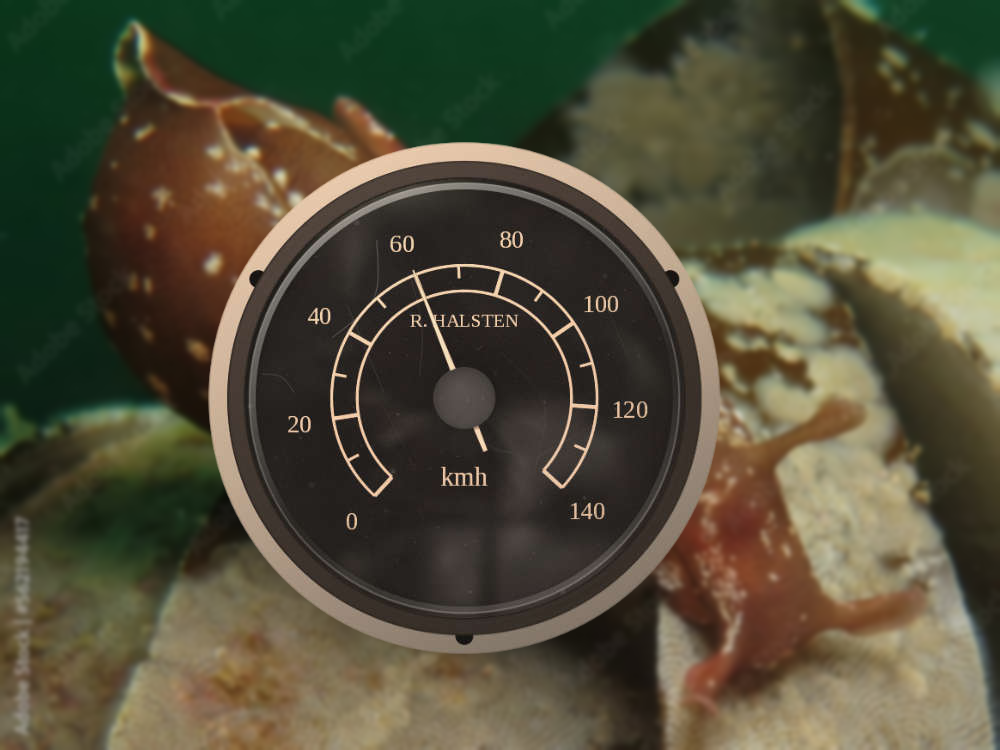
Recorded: 60 (km/h)
